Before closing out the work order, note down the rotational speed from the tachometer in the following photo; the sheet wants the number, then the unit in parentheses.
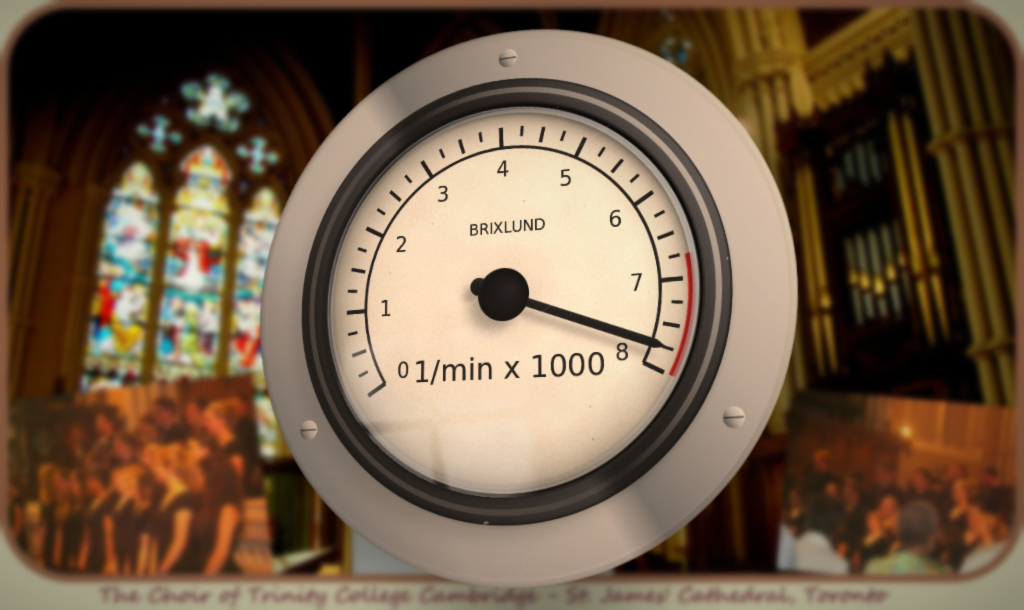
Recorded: 7750 (rpm)
